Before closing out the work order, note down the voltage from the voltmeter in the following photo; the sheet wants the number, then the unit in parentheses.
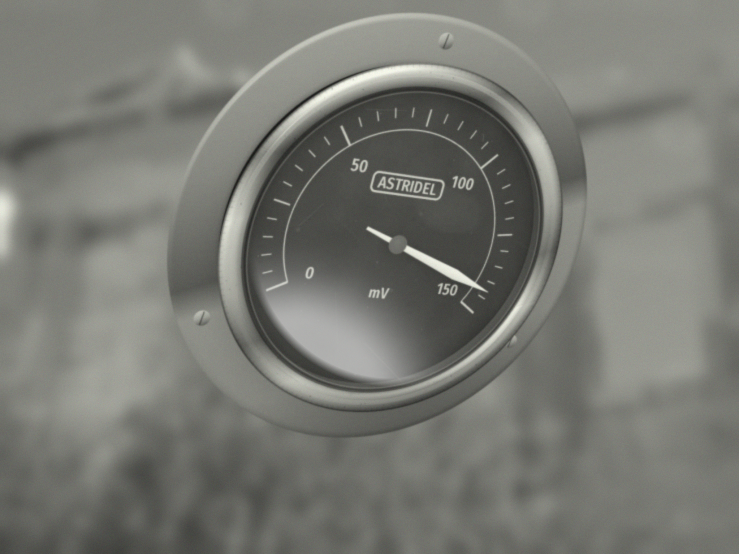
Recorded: 142.5 (mV)
